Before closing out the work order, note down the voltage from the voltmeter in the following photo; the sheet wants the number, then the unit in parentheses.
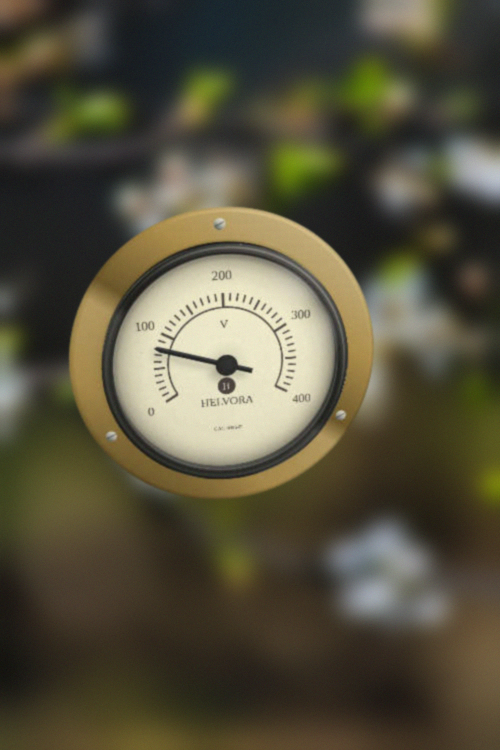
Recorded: 80 (V)
